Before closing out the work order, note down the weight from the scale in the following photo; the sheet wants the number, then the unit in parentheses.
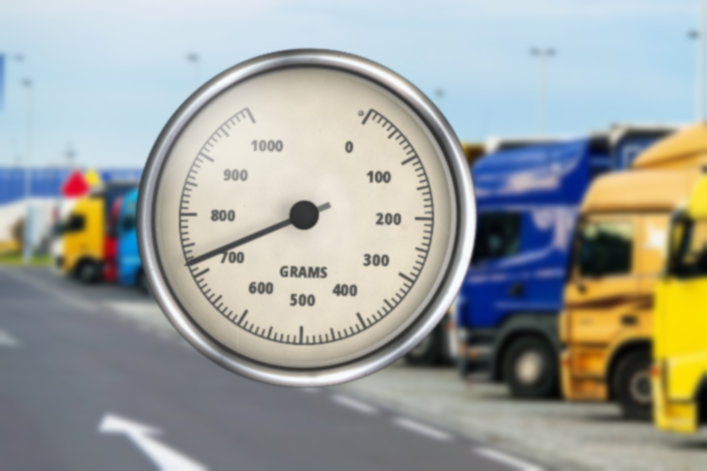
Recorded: 720 (g)
